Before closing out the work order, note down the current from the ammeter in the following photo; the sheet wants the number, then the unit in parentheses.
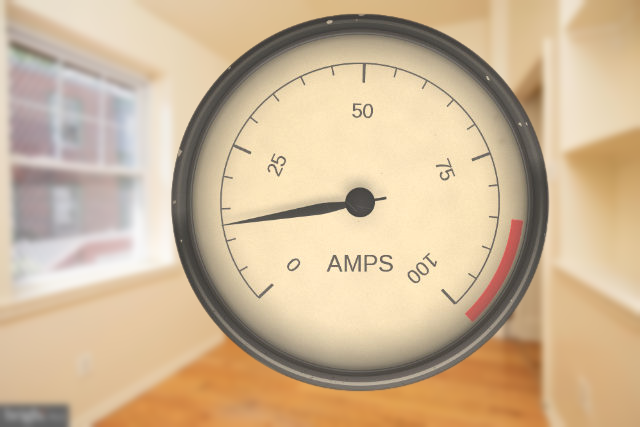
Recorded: 12.5 (A)
